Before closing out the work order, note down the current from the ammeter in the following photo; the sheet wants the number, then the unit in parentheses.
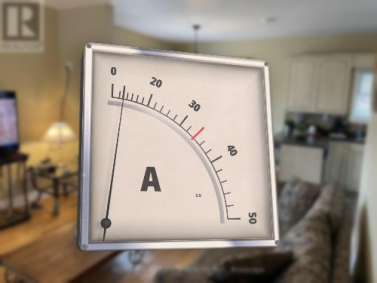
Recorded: 10 (A)
